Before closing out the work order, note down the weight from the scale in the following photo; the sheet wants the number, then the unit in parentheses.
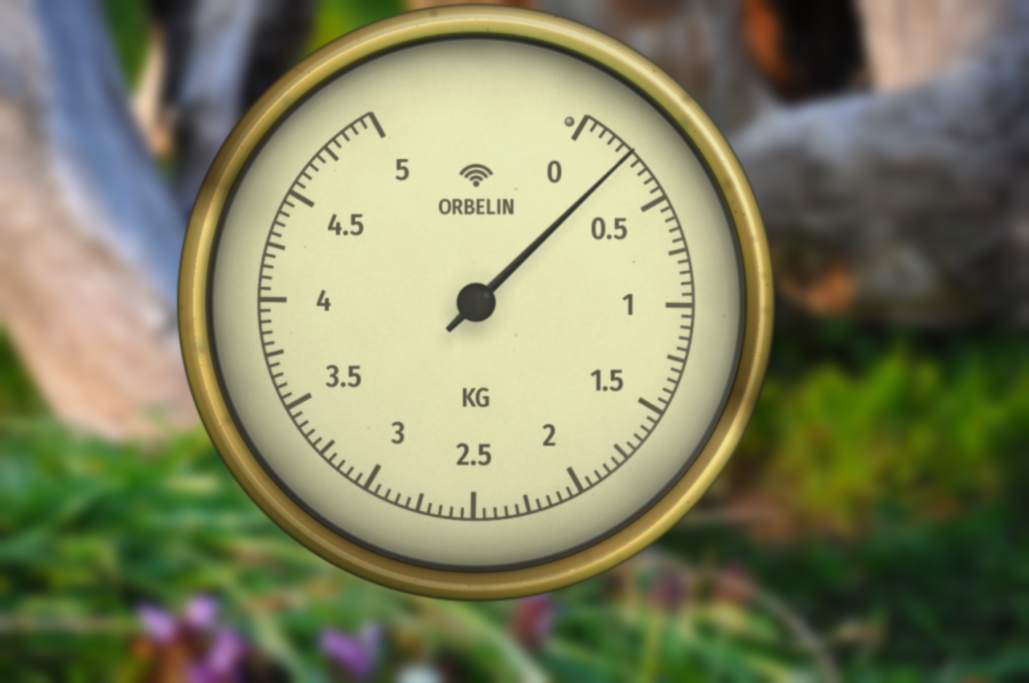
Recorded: 0.25 (kg)
